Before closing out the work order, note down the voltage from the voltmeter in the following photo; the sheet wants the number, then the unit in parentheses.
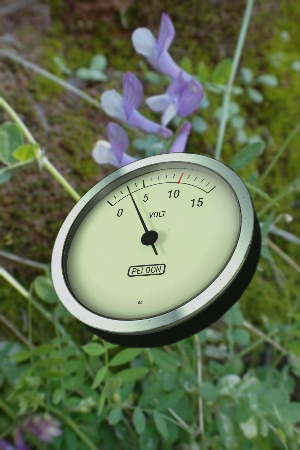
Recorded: 3 (V)
